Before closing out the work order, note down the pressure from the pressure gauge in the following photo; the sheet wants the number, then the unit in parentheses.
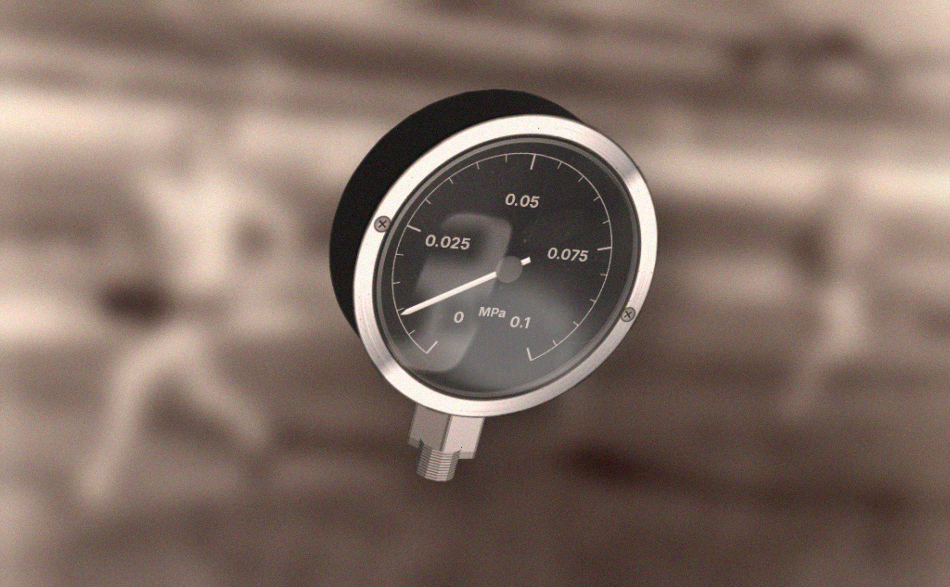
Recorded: 0.01 (MPa)
